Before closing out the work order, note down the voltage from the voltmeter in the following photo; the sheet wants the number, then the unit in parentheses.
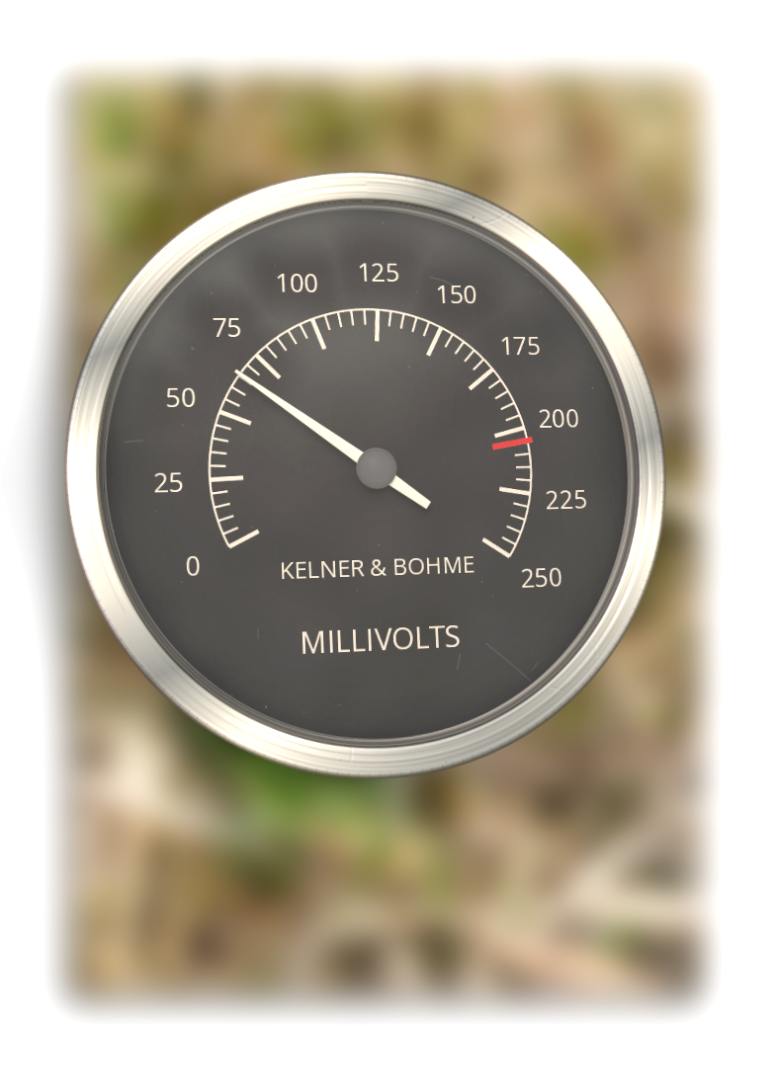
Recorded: 65 (mV)
